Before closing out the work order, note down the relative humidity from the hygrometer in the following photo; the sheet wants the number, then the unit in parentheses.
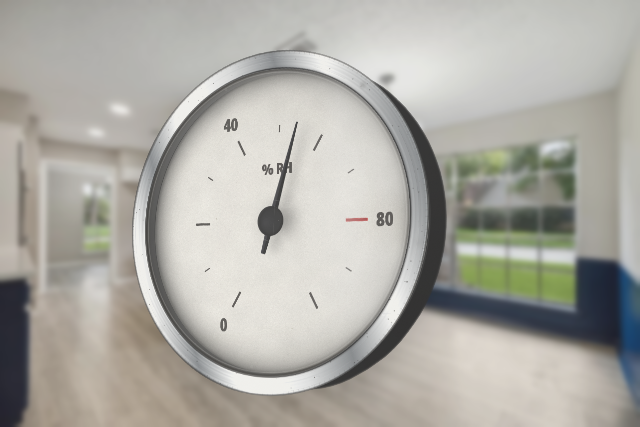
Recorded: 55 (%)
